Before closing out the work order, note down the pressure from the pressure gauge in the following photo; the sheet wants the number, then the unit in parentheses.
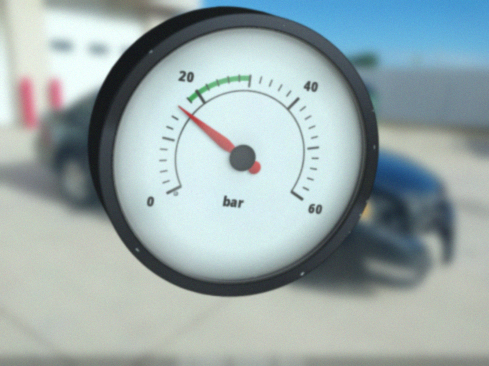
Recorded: 16 (bar)
